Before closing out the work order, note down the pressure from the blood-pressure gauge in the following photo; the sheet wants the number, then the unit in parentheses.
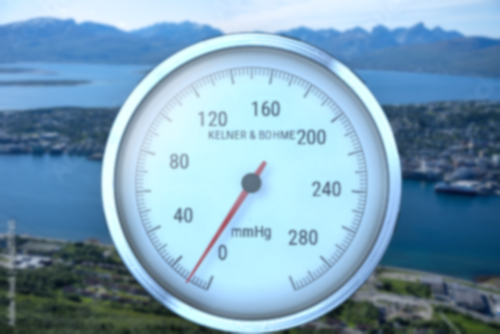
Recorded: 10 (mmHg)
